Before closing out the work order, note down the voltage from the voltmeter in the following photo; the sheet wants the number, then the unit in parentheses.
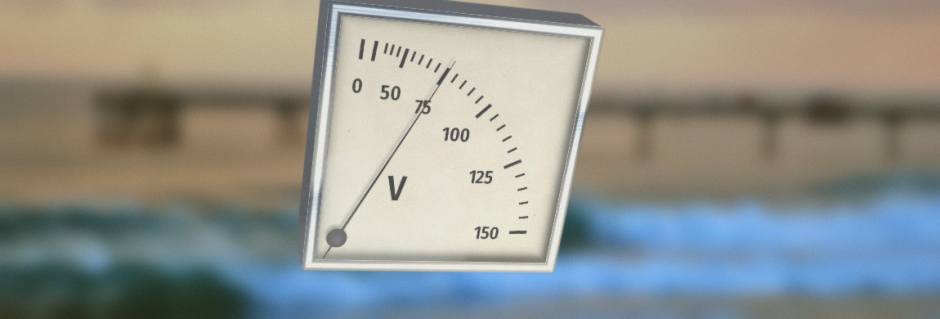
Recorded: 75 (V)
